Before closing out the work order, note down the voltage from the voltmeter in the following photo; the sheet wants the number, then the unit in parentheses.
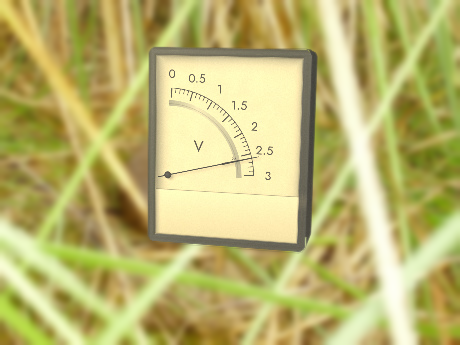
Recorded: 2.6 (V)
